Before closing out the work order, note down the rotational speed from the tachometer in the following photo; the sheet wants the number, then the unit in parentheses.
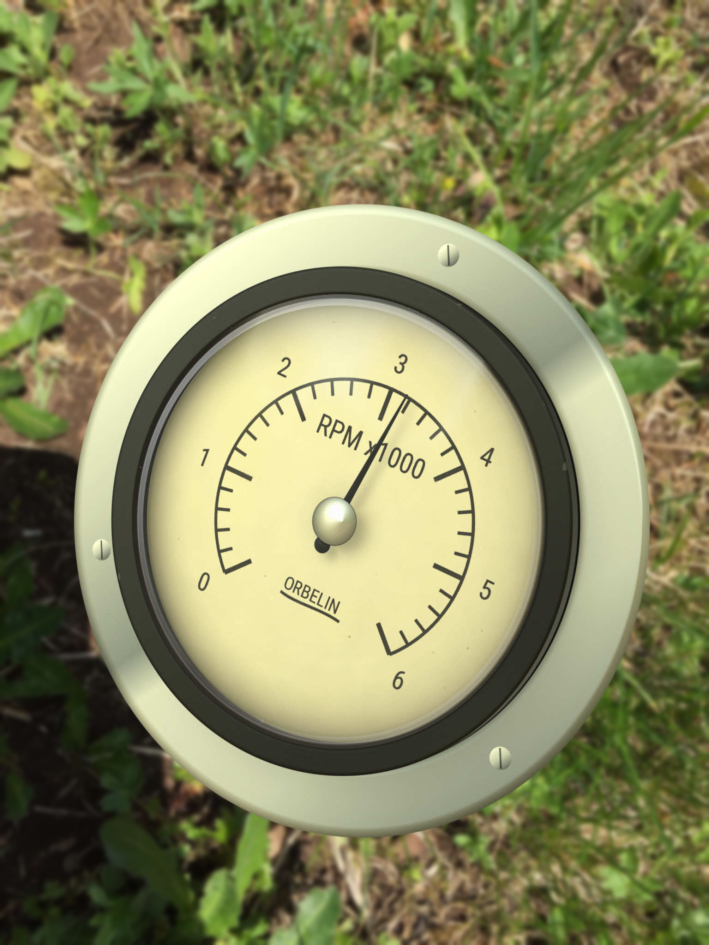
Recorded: 3200 (rpm)
